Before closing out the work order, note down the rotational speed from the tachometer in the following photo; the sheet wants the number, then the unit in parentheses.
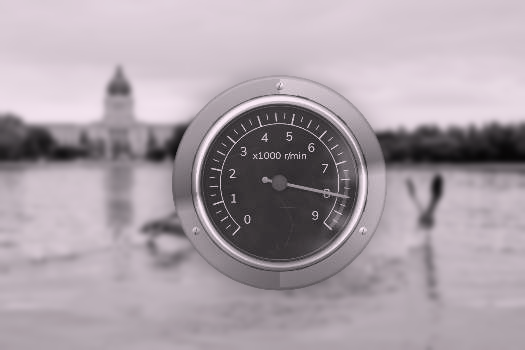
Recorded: 8000 (rpm)
